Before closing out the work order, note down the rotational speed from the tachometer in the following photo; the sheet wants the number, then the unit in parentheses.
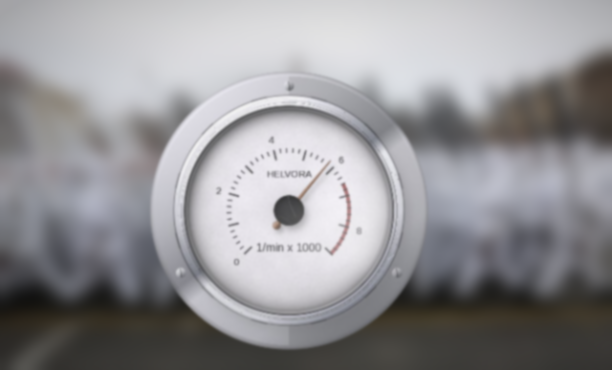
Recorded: 5800 (rpm)
